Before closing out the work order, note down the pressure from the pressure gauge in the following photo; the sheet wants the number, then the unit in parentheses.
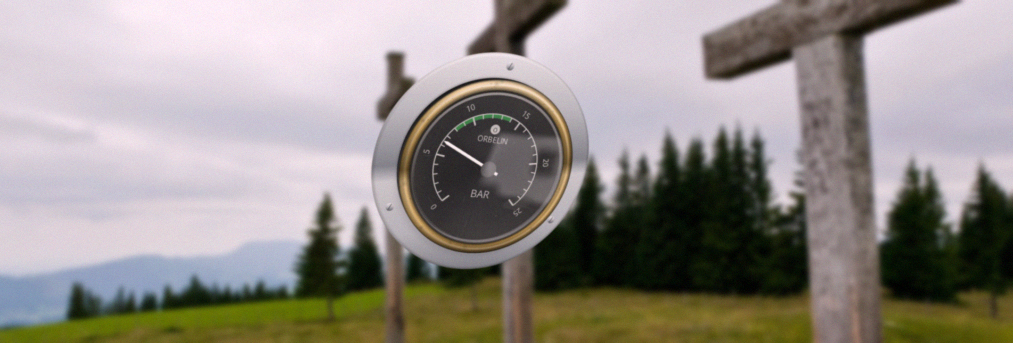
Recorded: 6.5 (bar)
